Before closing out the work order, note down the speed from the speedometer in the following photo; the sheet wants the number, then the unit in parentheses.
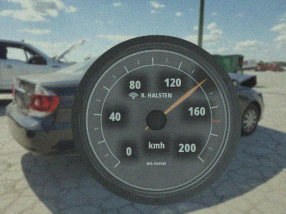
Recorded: 140 (km/h)
